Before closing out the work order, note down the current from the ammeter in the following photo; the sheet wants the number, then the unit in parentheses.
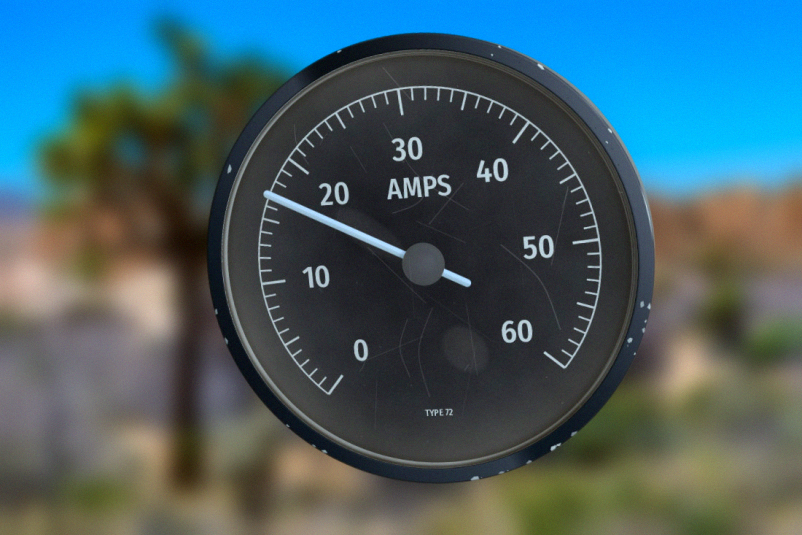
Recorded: 17 (A)
